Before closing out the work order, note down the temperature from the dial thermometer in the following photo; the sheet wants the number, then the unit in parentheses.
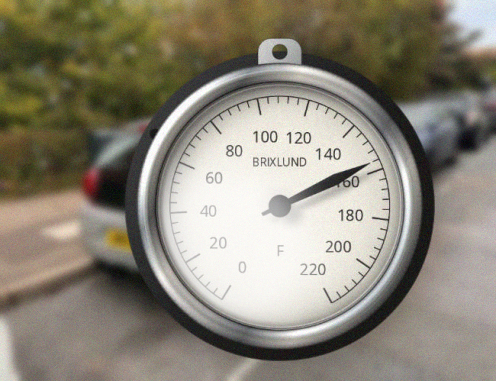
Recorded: 156 (°F)
